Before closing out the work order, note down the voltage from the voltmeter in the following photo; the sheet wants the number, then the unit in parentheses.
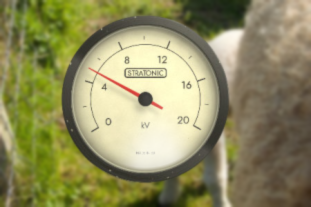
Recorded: 5 (kV)
